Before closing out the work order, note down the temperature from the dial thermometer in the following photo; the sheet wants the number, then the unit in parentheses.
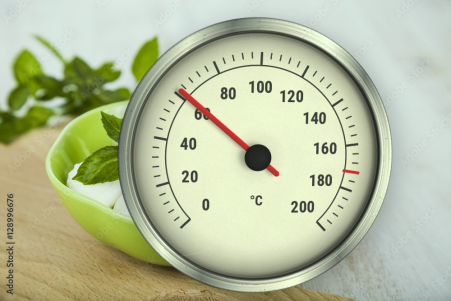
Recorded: 62 (°C)
